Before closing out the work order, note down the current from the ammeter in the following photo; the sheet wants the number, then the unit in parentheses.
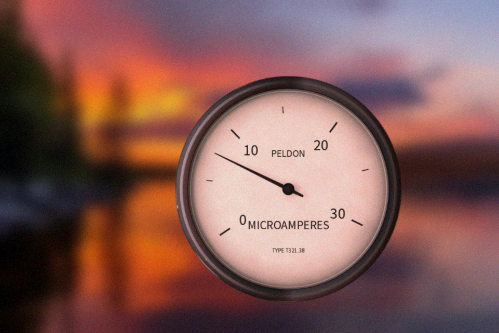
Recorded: 7.5 (µA)
